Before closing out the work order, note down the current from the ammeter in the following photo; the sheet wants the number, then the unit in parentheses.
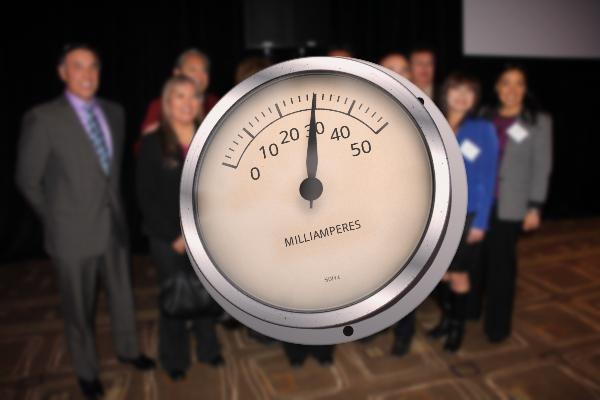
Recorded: 30 (mA)
